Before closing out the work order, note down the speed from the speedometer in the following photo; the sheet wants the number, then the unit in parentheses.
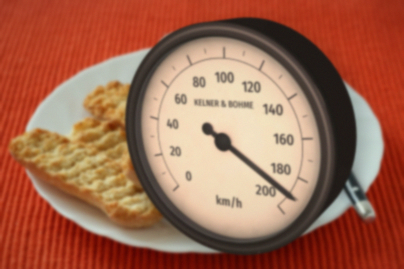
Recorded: 190 (km/h)
